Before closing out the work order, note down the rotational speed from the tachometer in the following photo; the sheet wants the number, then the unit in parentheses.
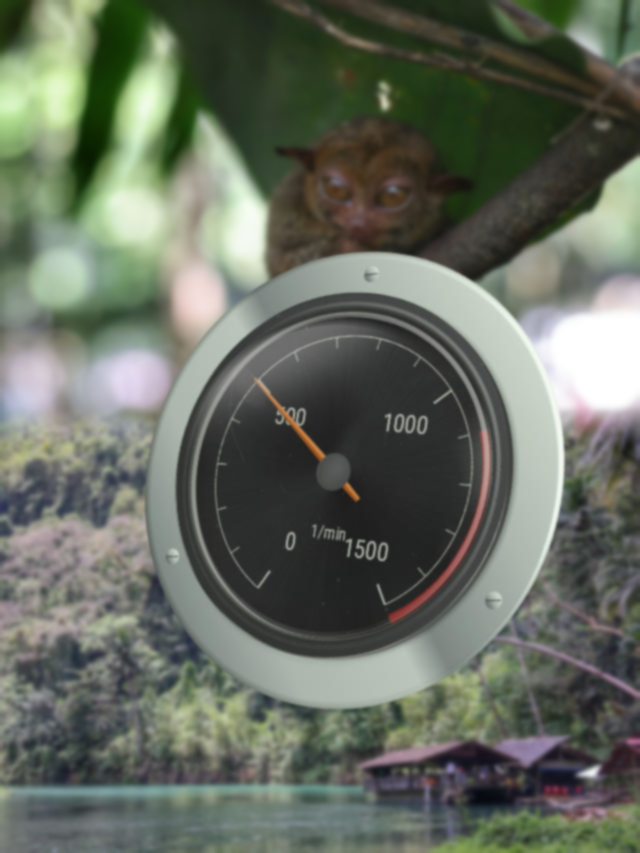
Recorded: 500 (rpm)
